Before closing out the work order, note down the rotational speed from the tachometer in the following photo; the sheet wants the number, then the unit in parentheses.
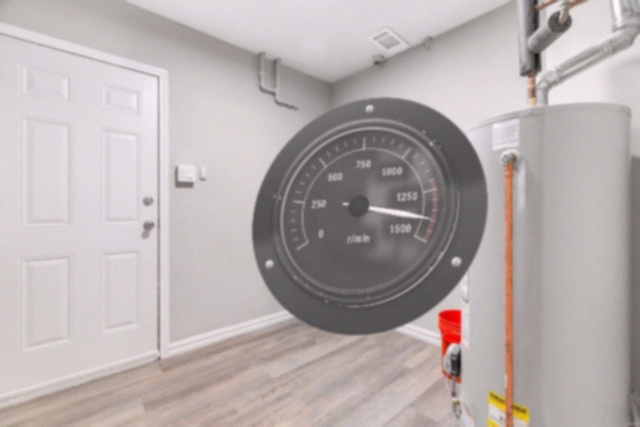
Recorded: 1400 (rpm)
